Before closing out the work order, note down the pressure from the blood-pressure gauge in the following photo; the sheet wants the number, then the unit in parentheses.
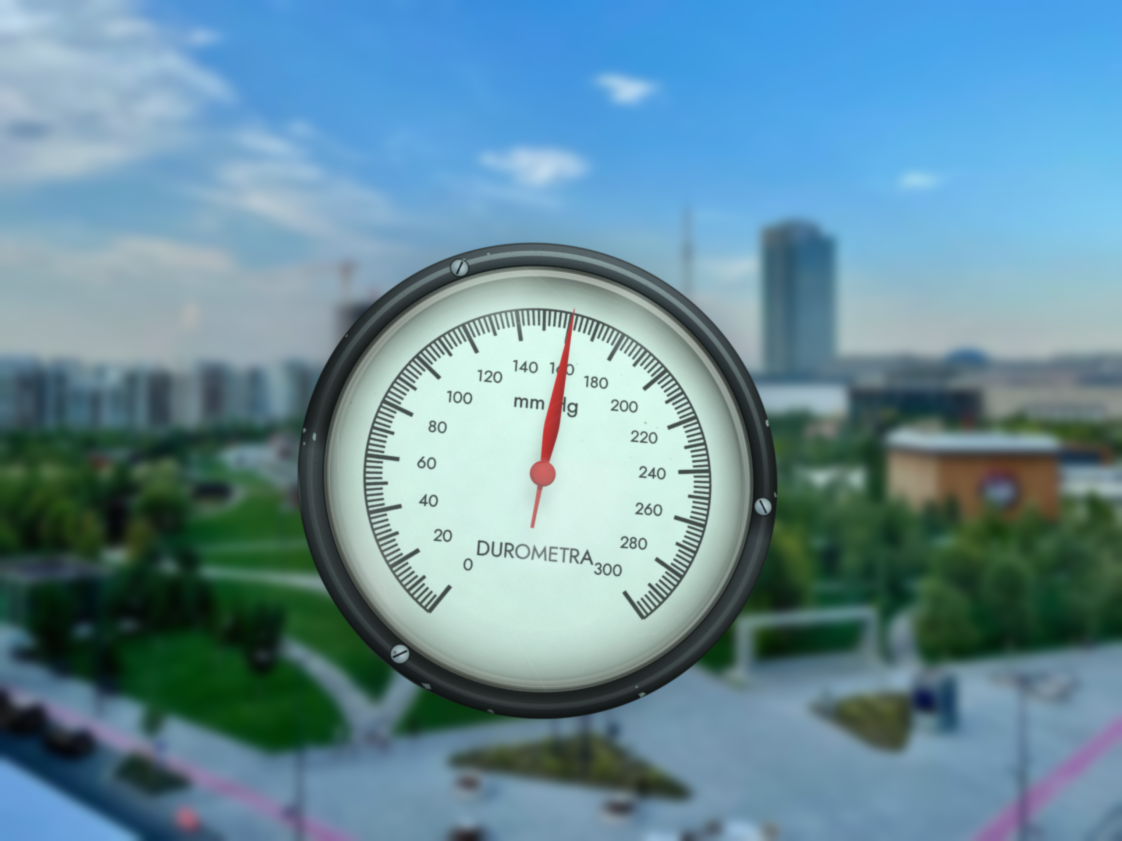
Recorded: 160 (mmHg)
